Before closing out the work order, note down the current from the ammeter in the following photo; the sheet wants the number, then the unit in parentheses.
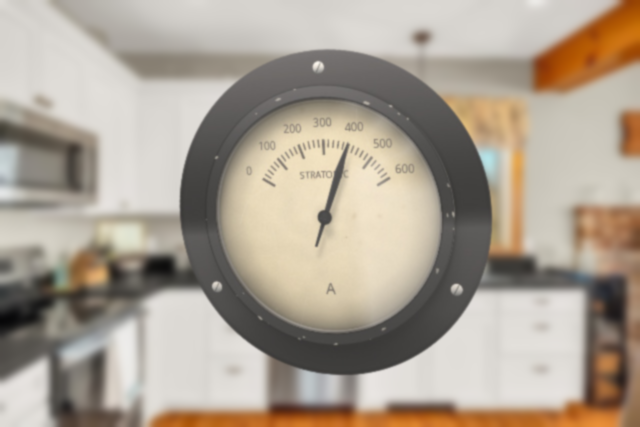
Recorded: 400 (A)
